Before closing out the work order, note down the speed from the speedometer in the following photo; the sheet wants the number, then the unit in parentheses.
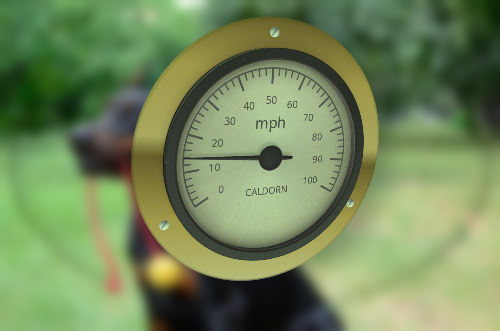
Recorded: 14 (mph)
